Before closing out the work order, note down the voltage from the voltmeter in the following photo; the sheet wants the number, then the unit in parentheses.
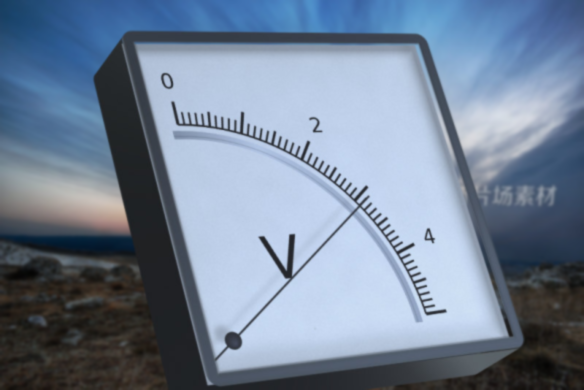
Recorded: 3.1 (V)
